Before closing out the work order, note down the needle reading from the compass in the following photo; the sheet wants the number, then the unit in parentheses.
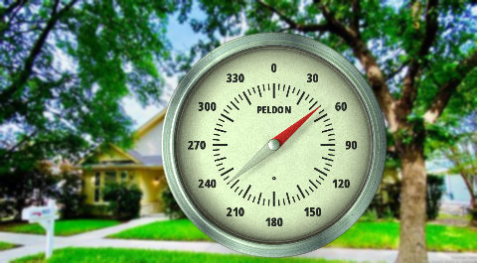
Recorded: 50 (°)
